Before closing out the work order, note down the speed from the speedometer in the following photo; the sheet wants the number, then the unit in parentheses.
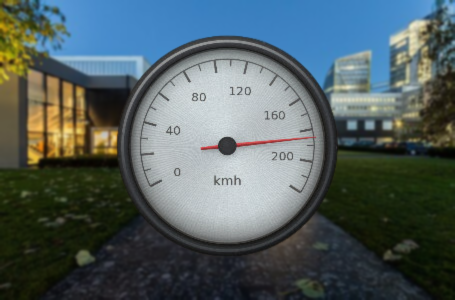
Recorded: 185 (km/h)
